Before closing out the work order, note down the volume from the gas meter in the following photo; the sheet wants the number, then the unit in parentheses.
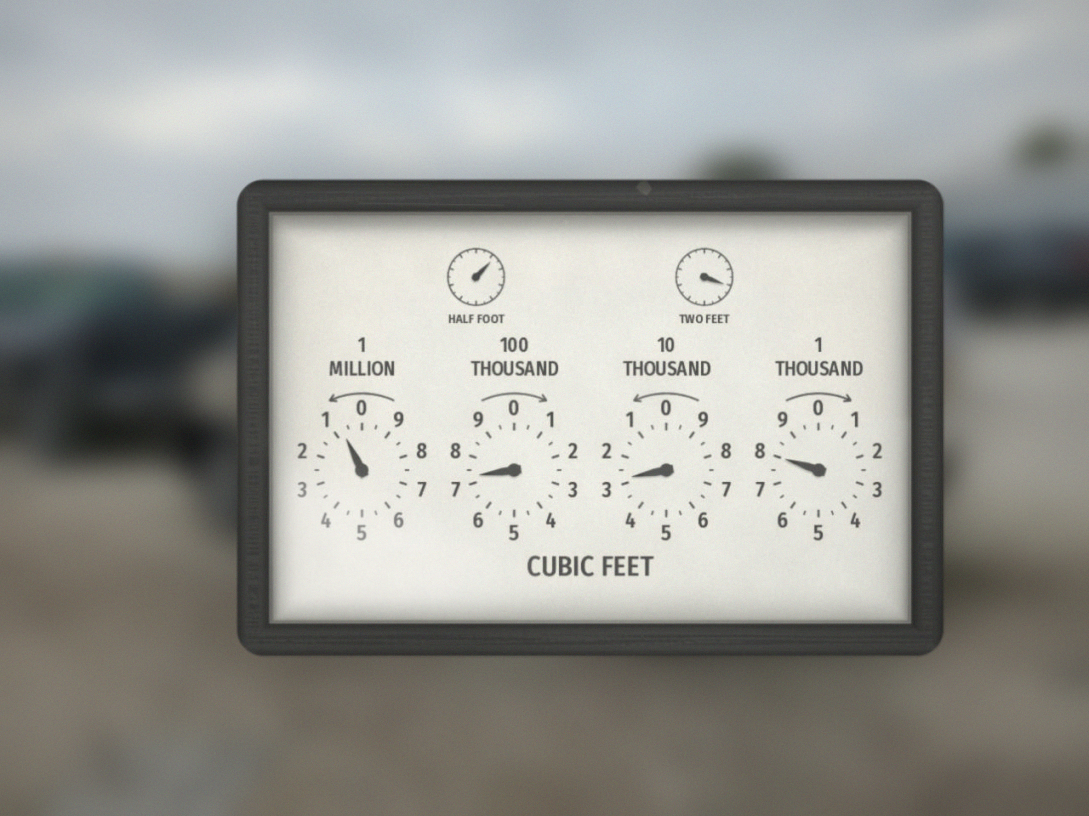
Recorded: 72800 (ft³)
